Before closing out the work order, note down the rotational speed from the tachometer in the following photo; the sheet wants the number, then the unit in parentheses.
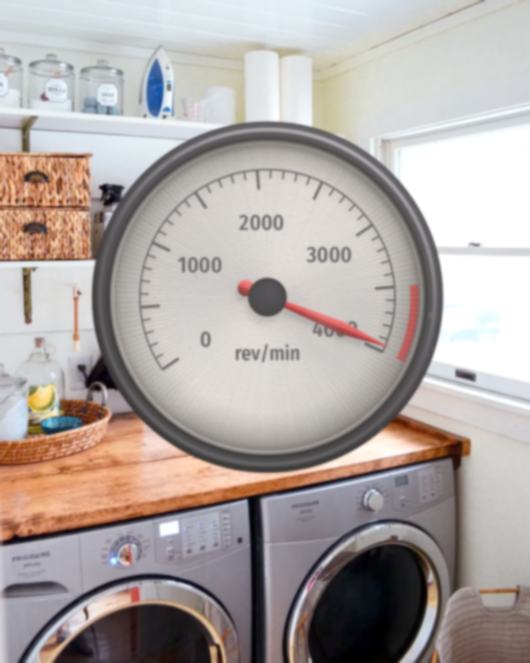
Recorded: 3950 (rpm)
